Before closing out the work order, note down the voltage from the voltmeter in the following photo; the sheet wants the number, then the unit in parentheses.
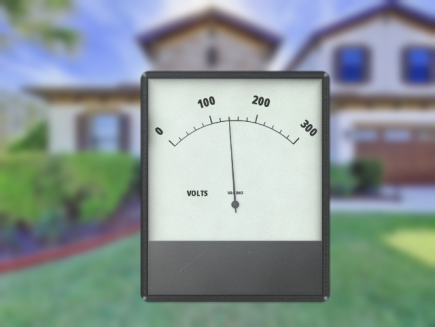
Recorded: 140 (V)
